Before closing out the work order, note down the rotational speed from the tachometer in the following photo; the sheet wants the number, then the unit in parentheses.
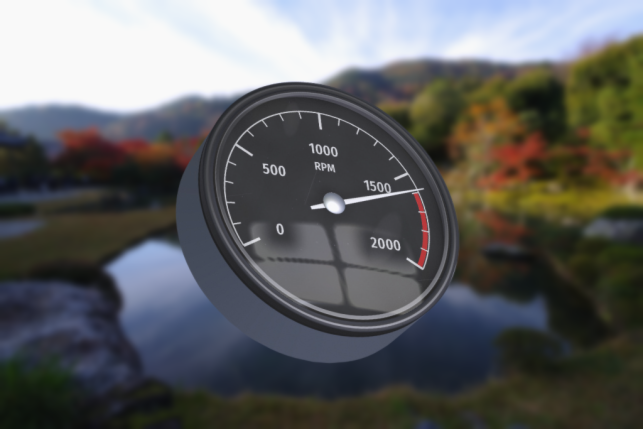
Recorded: 1600 (rpm)
